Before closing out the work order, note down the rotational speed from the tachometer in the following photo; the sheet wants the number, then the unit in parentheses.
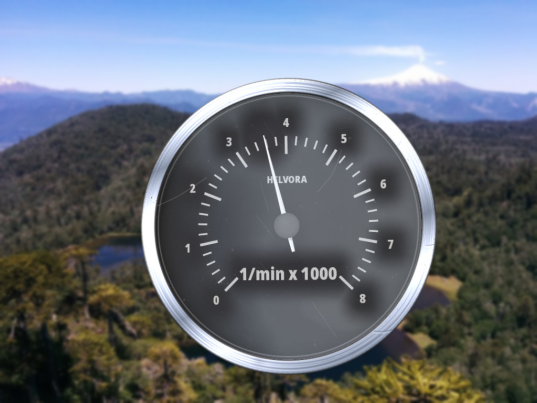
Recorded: 3600 (rpm)
